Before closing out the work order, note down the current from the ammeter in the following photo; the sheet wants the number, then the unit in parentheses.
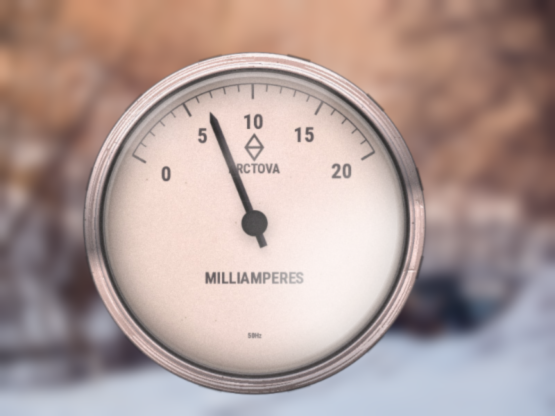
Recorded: 6.5 (mA)
